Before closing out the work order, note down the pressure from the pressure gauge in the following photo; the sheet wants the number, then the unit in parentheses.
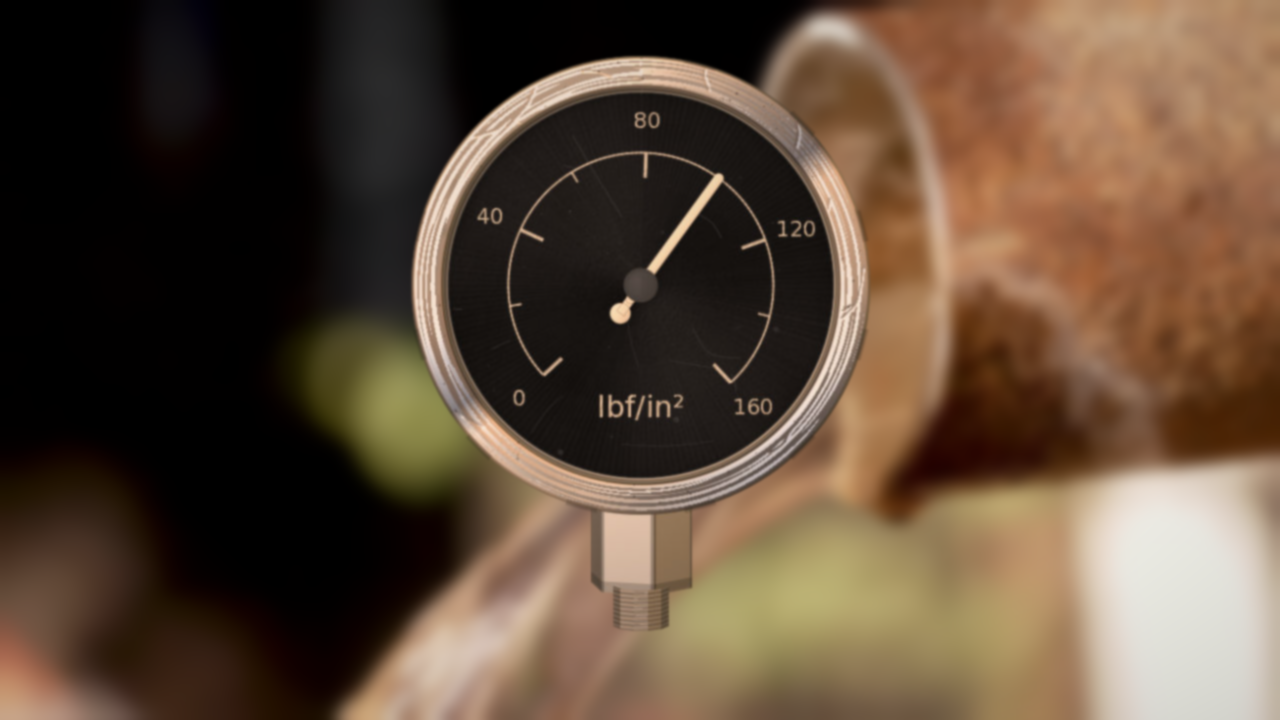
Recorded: 100 (psi)
